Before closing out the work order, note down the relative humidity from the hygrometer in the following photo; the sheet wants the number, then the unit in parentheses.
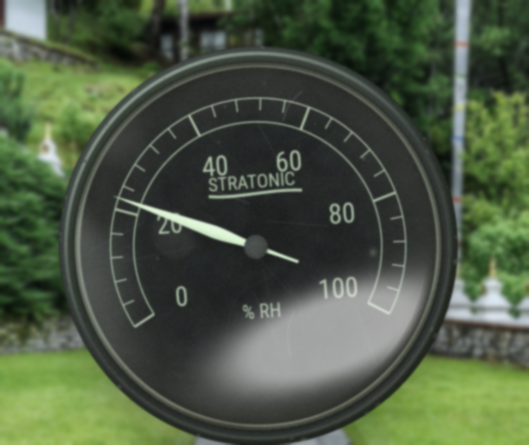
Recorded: 22 (%)
